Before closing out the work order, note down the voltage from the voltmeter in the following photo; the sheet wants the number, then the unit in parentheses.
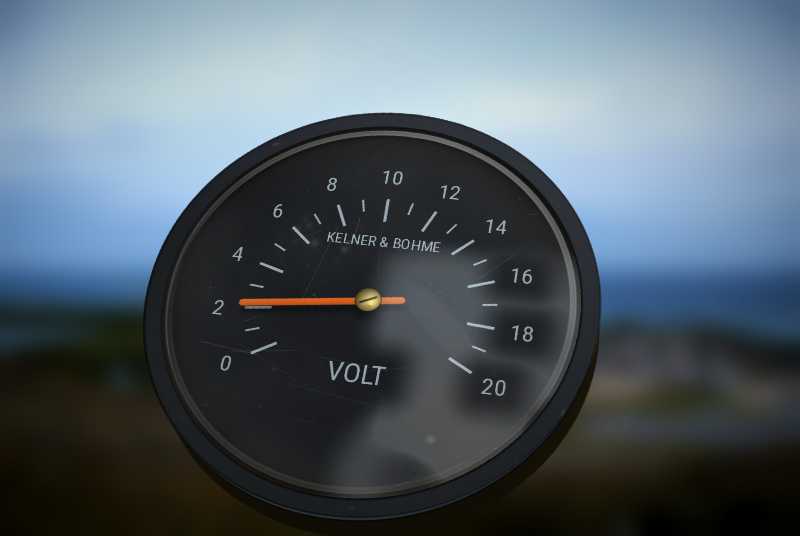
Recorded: 2 (V)
